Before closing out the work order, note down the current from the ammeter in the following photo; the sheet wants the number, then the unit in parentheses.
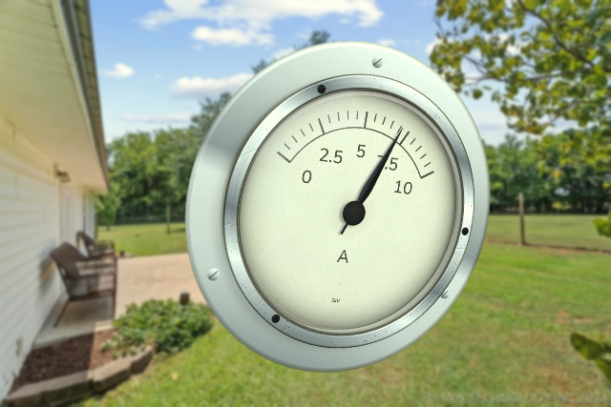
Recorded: 7 (A)
